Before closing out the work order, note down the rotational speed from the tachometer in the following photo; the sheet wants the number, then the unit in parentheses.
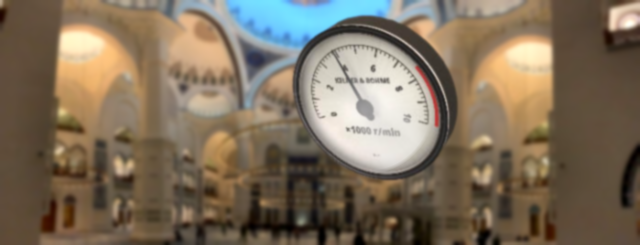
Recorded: 4000 (rpm)
